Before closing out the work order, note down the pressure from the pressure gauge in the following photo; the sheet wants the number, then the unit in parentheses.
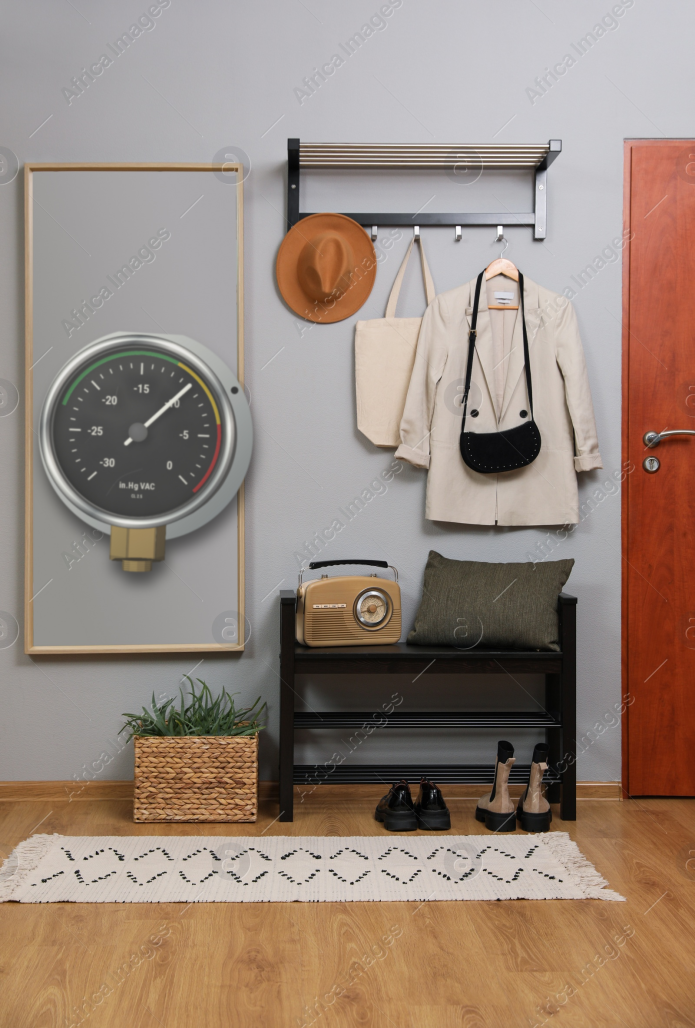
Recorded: -10 (inHg)
